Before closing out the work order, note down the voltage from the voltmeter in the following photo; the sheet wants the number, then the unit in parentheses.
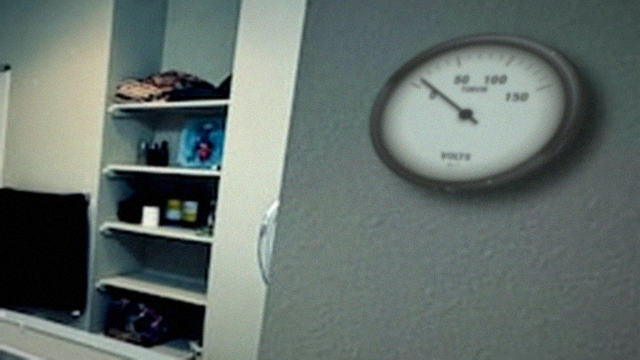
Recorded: 10 (V)
